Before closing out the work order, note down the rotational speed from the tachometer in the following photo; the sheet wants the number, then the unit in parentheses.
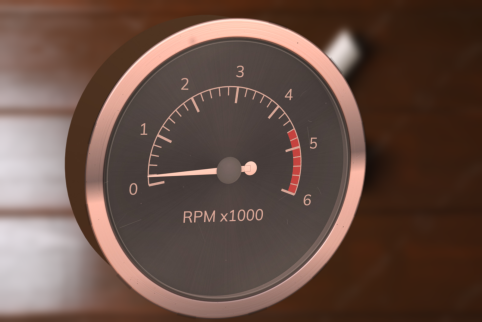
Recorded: 200 (rpm)
